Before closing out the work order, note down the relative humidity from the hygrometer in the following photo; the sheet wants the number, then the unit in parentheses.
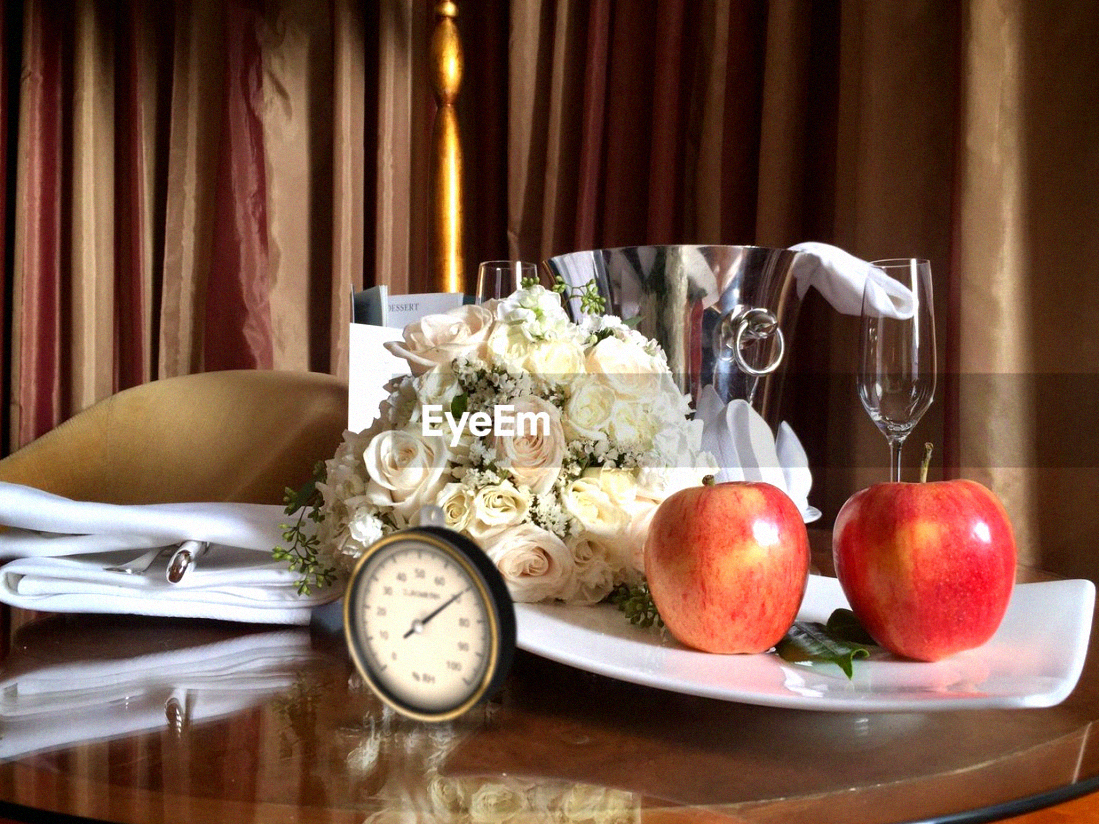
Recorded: 70 (%)
